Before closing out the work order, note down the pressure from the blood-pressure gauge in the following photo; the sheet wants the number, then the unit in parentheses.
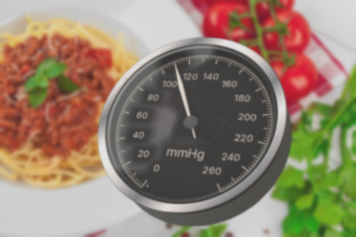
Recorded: 110 (mmHg)
